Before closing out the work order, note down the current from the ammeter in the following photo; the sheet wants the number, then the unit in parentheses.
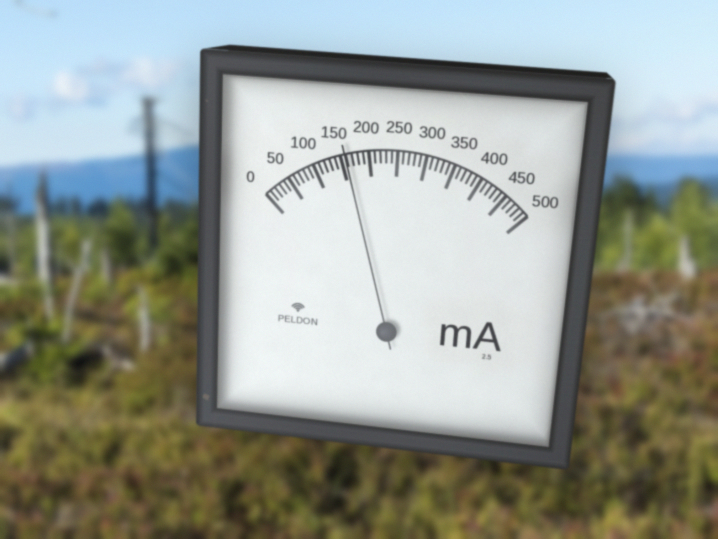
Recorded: 160 (mA)
